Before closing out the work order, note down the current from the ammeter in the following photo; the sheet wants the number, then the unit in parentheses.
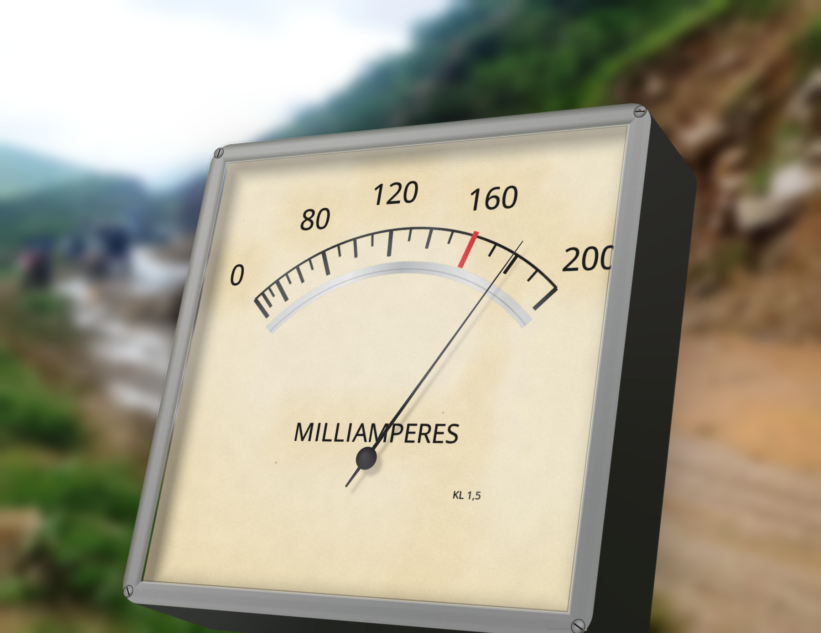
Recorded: 180 (mA)
